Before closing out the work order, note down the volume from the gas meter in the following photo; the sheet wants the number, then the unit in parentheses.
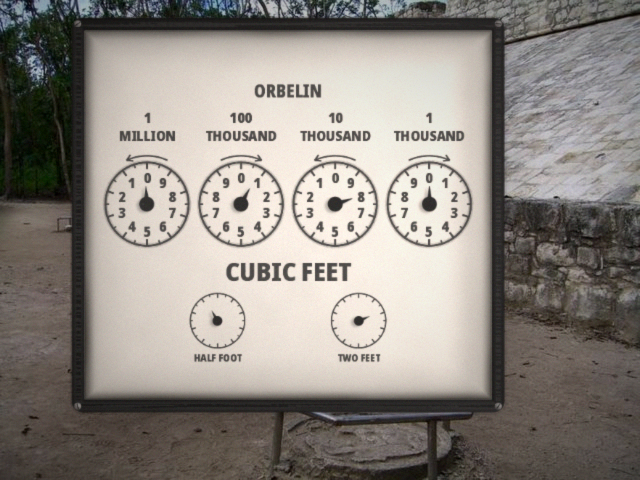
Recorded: 8000 (ft³)
